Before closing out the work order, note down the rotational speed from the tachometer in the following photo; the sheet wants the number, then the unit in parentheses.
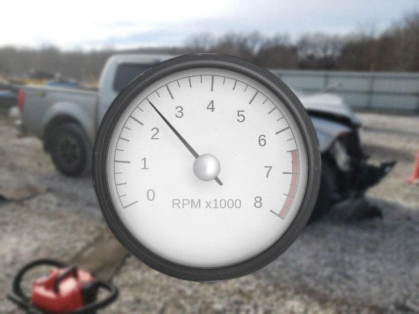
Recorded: 2500 (rpm)
